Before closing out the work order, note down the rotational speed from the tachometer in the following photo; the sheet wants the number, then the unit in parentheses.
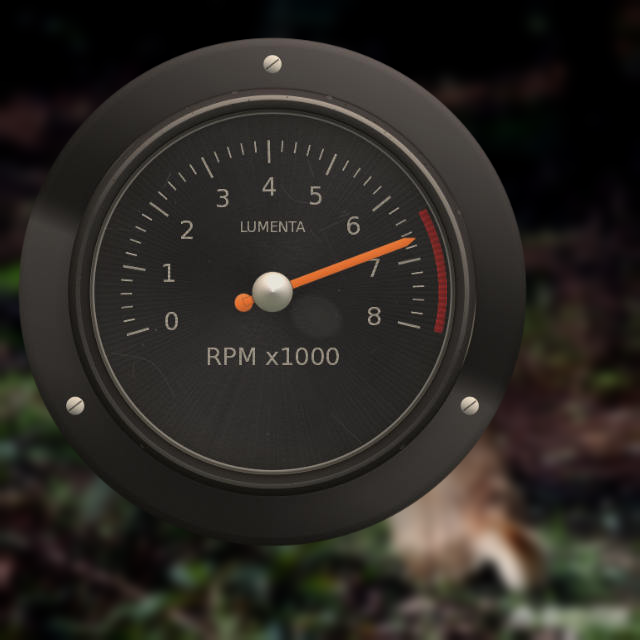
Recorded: 6700 (rpm)
